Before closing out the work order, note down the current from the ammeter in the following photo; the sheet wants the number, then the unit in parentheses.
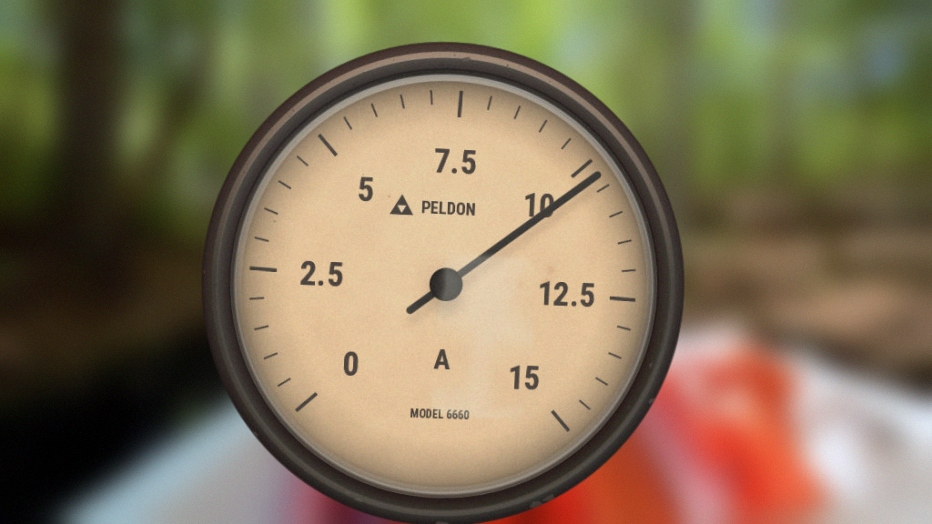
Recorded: 10.25 (A)
